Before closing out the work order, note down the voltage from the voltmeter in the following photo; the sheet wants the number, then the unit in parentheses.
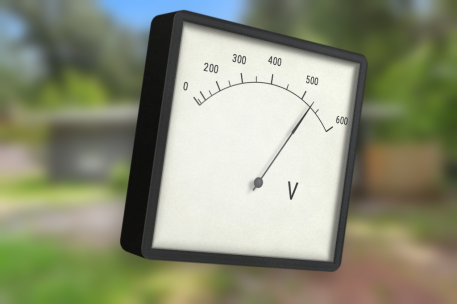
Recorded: 525 (V)
